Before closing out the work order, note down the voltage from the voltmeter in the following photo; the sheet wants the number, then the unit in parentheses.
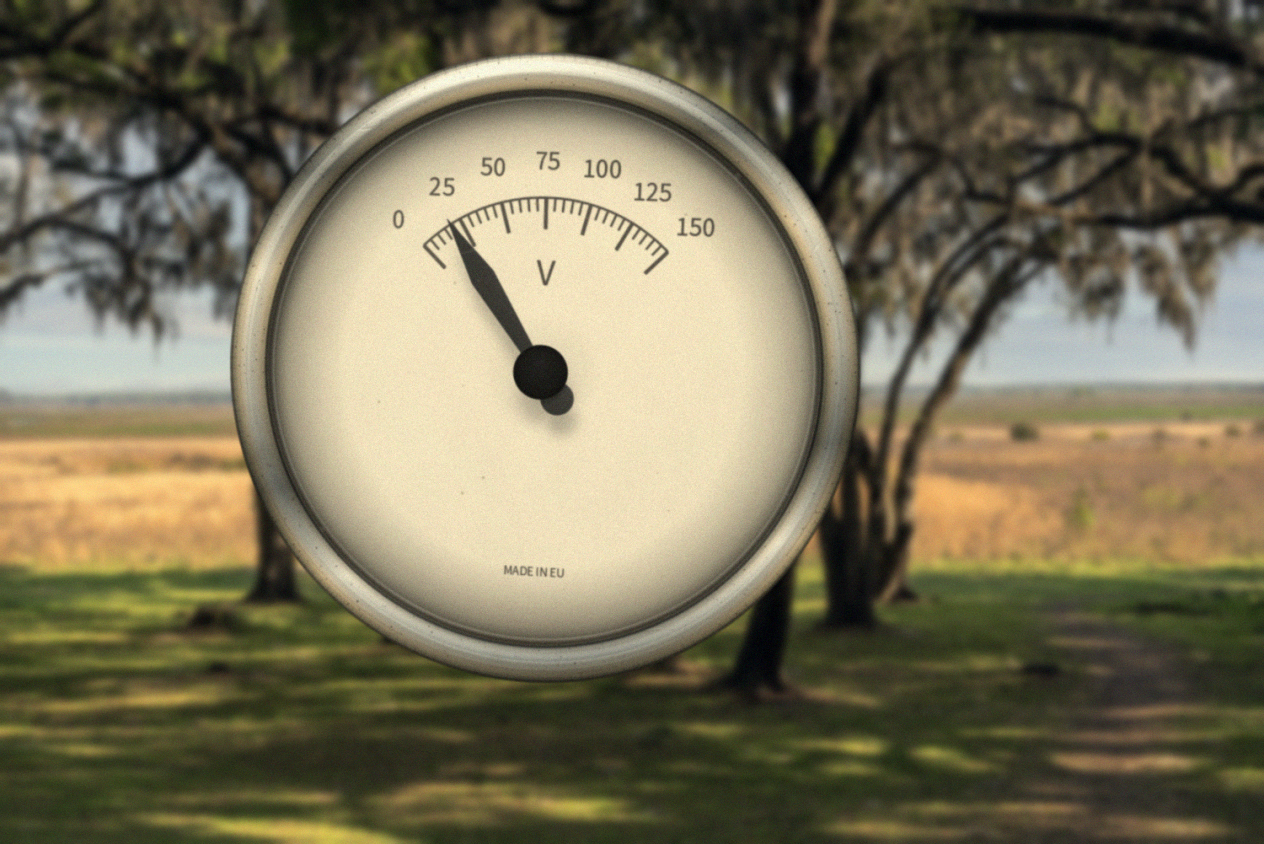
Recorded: 20 (V)
